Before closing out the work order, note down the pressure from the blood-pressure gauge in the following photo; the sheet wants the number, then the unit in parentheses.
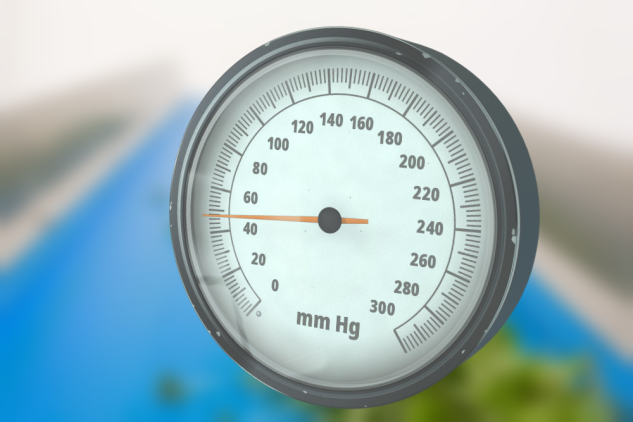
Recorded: 48 (mmHg)
